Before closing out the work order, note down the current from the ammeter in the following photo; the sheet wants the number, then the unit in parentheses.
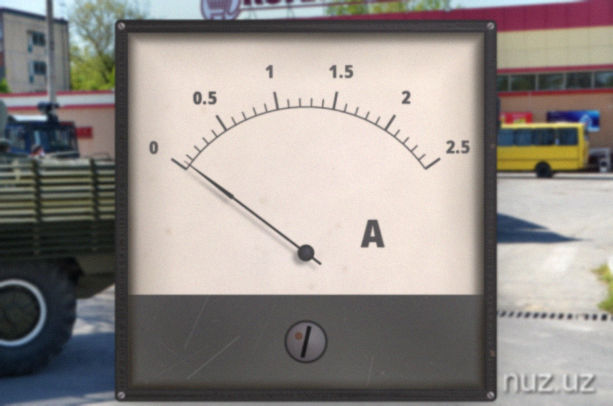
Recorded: 0.05 (A)
